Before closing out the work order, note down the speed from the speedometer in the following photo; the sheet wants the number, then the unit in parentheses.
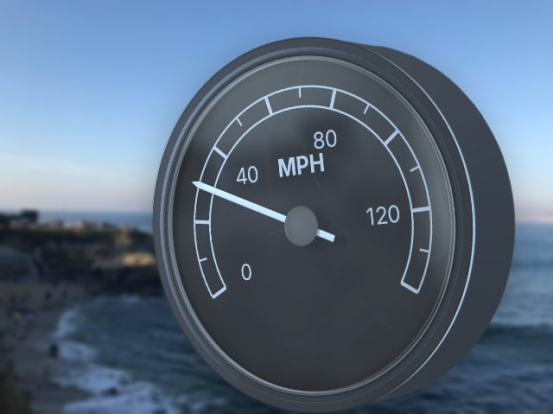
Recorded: 30 (mph)
